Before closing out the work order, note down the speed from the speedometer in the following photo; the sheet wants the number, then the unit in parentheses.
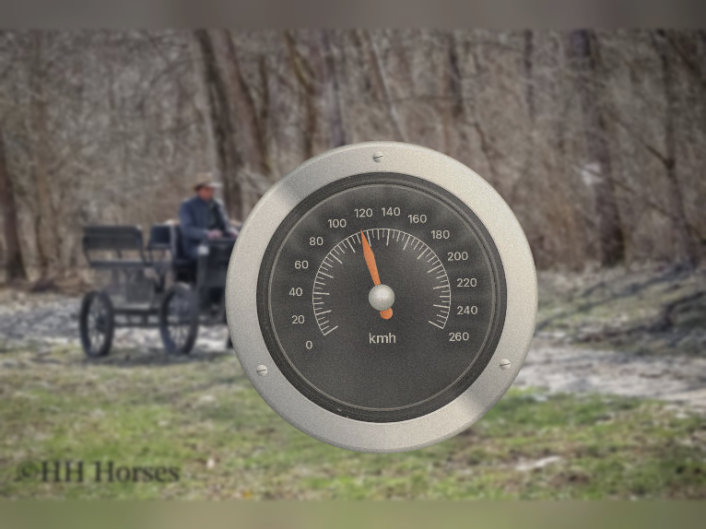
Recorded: 115 (km/h)
